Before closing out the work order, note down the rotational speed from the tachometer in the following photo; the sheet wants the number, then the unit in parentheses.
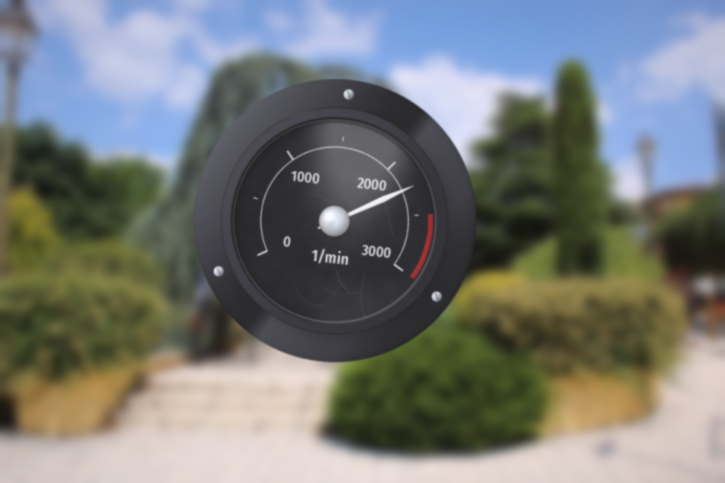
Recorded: 2250 (rpm)
